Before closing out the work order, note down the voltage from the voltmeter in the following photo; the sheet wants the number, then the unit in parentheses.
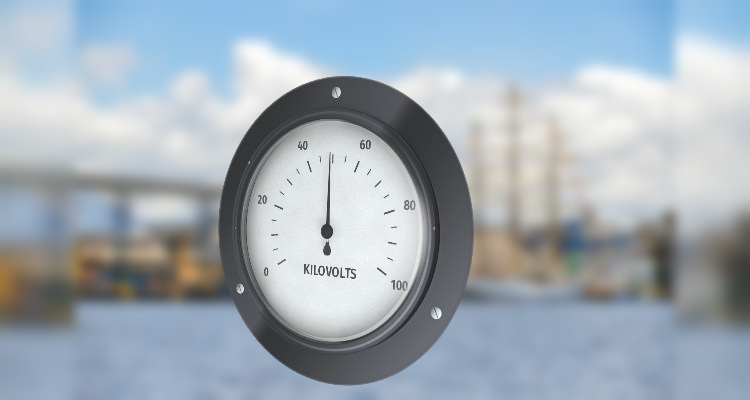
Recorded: 50 (kV)
